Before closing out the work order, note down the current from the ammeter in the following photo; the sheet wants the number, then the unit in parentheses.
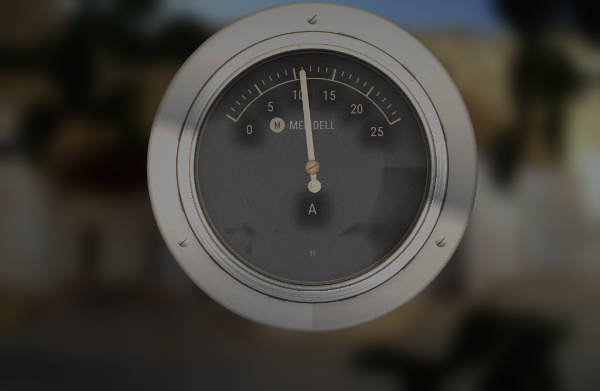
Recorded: 11 (A)
